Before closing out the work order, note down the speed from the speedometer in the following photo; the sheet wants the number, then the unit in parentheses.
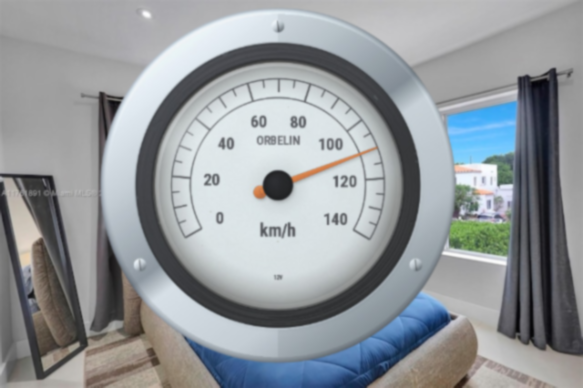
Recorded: 110 (km/h)
